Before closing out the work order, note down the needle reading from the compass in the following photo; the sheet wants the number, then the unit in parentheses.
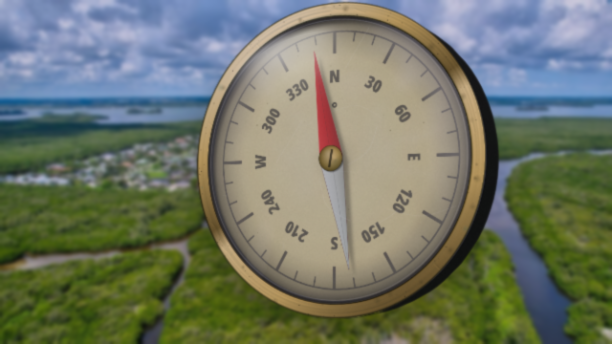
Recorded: 350 (°)
